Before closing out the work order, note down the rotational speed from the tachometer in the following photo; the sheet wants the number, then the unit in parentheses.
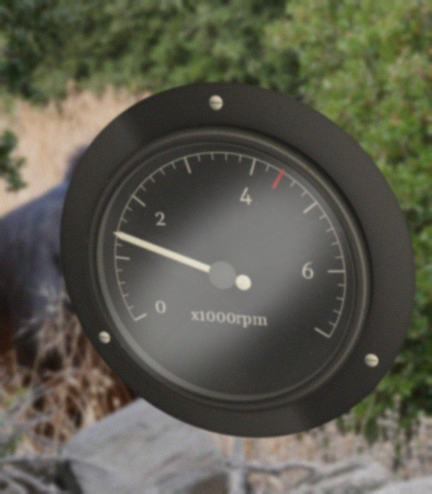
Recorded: 1400 (rpm)
